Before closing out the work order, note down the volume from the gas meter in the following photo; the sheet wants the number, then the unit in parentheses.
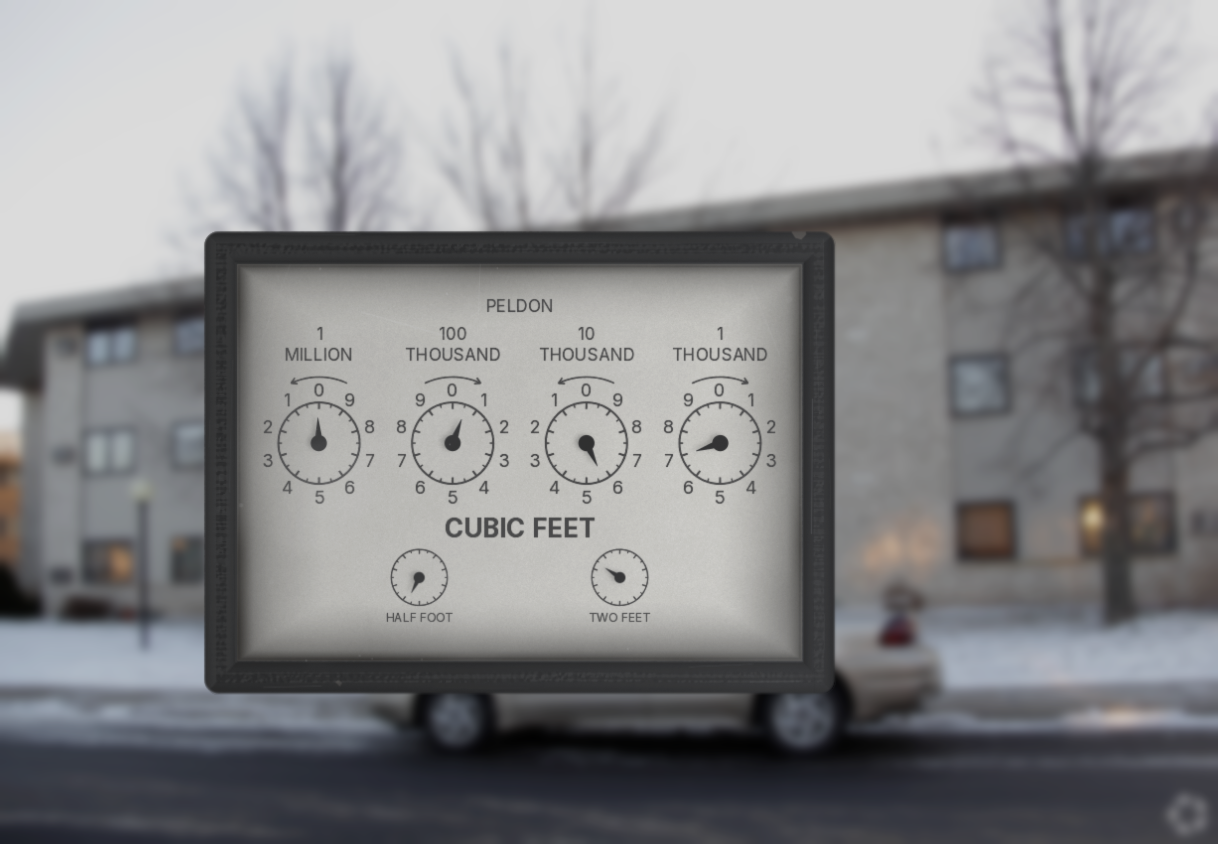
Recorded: 5700 (ft³)
